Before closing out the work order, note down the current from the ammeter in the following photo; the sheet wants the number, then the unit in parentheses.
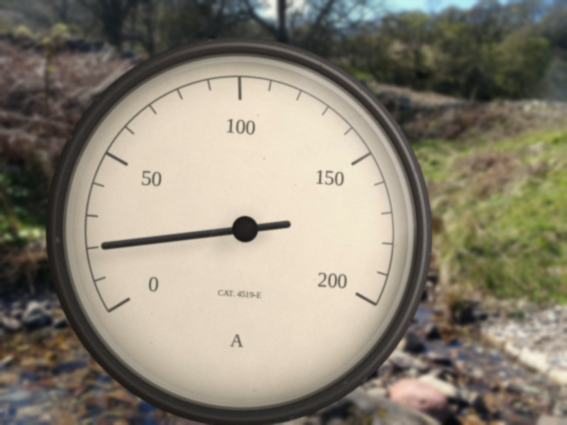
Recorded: 20 (A)
